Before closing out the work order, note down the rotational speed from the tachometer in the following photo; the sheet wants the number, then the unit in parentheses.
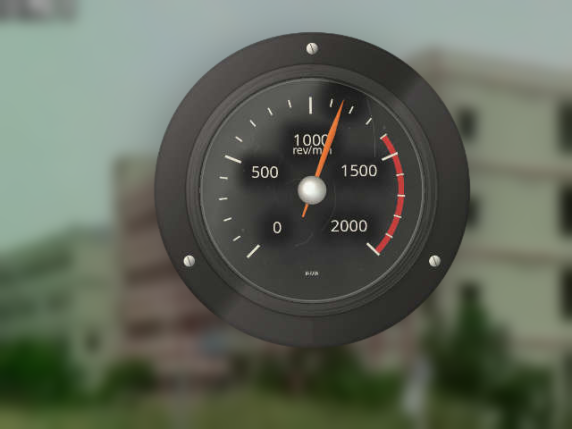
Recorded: 1150 (rpm)
